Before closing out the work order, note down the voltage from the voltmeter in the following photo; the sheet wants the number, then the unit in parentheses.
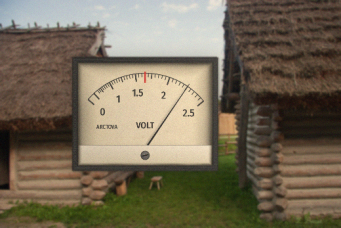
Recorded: 2.25 (V)
